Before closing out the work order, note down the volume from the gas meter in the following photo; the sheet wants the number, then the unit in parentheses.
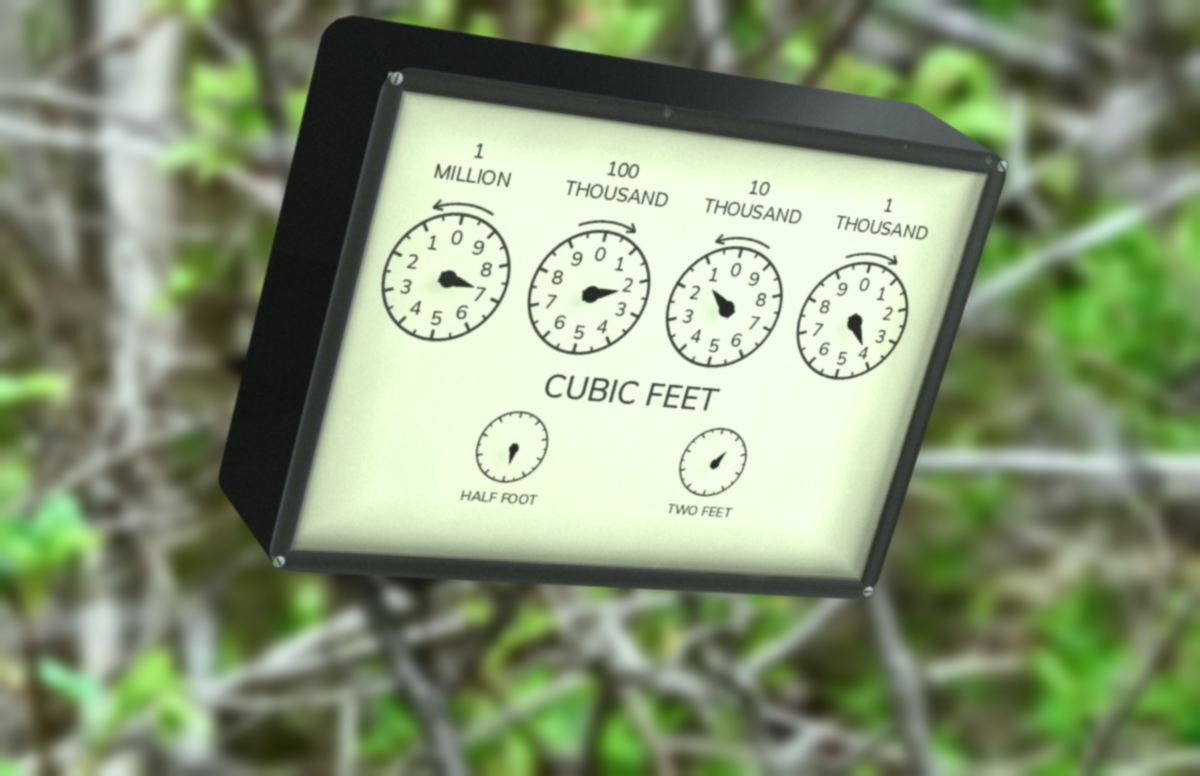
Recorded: 721400 (ft³)
